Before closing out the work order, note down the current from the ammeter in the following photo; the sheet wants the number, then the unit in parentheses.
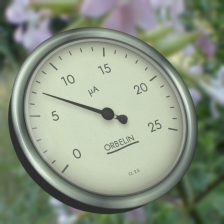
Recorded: 7 (µA)
